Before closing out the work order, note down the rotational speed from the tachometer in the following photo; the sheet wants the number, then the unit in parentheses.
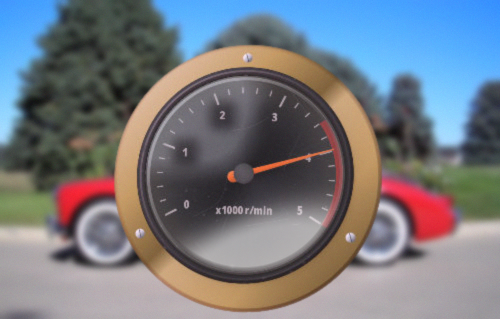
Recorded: 4000 (rpm)
